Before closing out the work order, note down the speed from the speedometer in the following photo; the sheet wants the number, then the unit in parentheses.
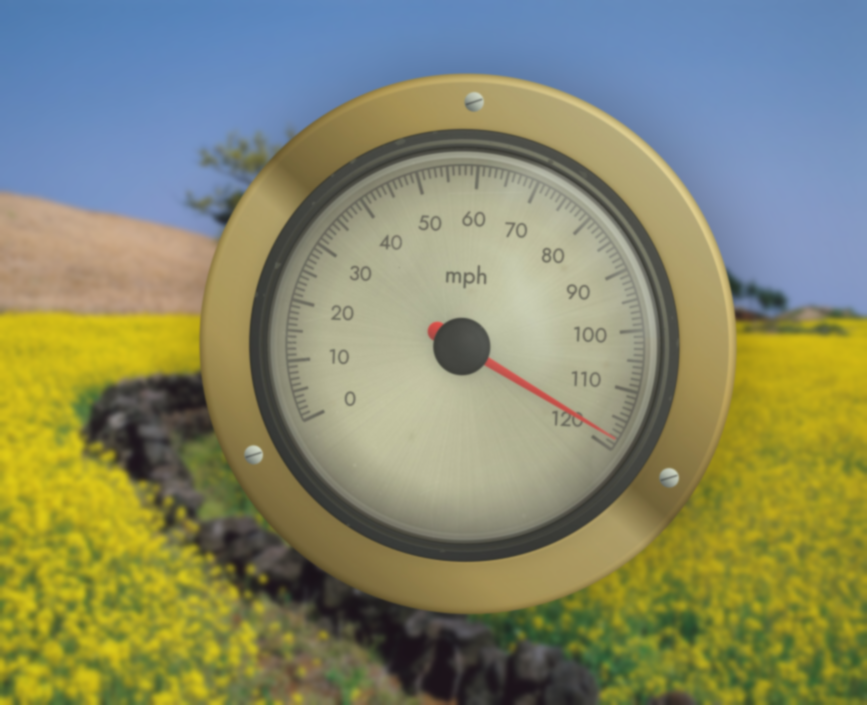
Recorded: 118 (mph)
